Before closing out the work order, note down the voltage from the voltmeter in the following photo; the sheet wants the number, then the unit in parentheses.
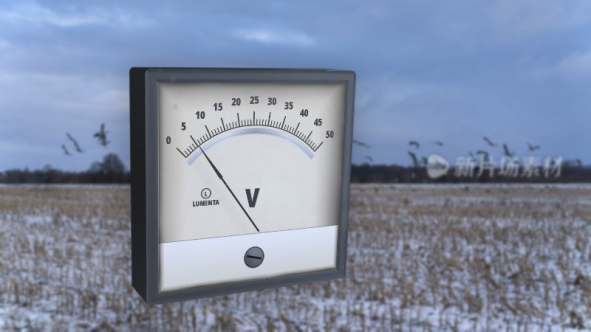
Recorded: 5 (V)
